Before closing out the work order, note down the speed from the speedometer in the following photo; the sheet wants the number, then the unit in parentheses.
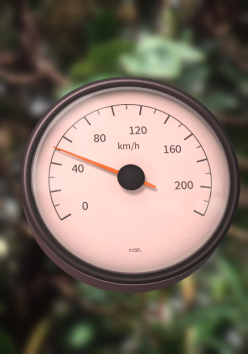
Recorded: 50 (km/h)
